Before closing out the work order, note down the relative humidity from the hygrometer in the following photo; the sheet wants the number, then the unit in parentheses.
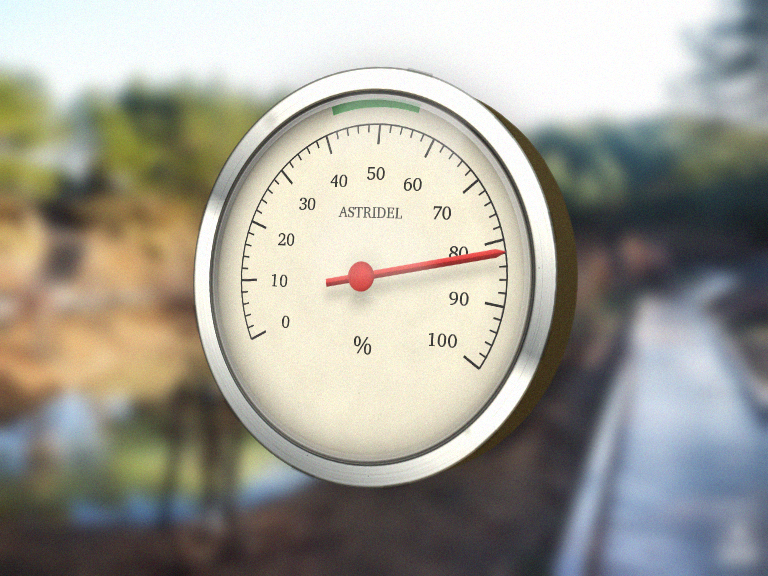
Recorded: 82 (%)
